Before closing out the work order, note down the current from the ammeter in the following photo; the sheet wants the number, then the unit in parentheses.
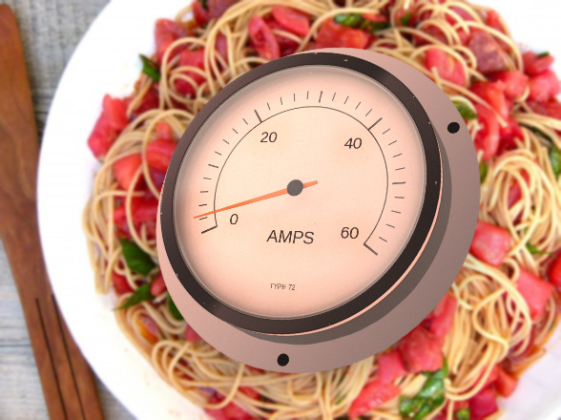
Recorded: 2 (A)
